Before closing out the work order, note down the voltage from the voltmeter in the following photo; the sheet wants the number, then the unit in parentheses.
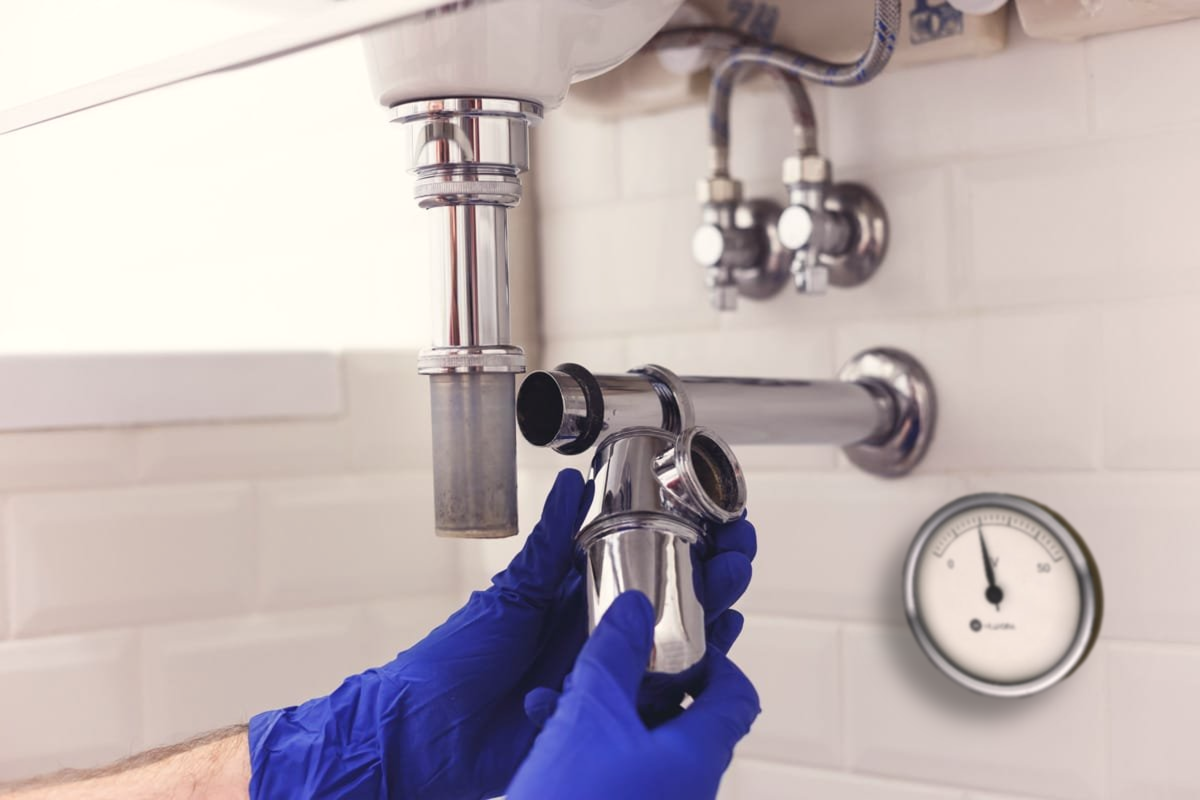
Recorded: 20 (V)
